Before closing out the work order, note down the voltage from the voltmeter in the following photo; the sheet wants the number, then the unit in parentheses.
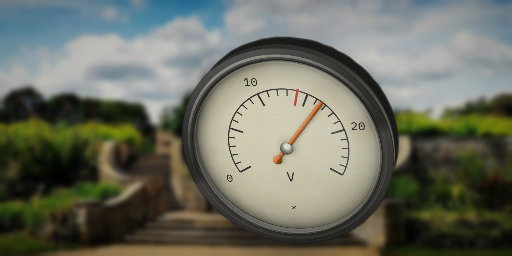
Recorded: 16.5 (V)
